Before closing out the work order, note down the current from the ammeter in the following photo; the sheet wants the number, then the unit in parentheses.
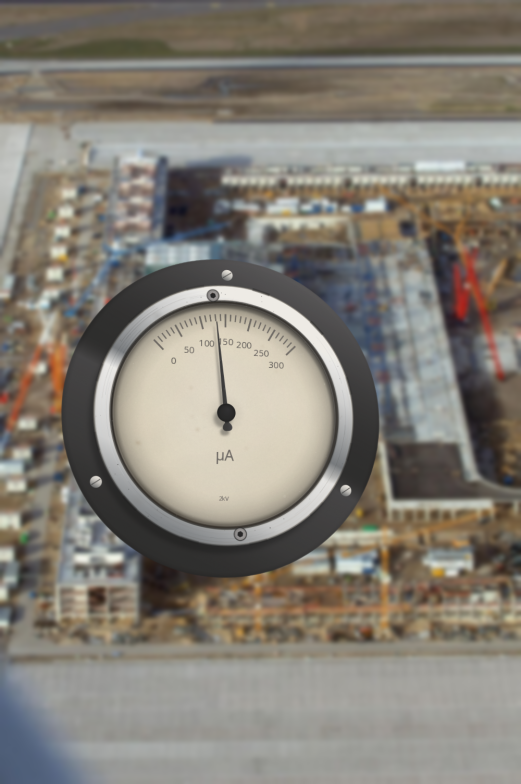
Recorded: 130 (µA)
